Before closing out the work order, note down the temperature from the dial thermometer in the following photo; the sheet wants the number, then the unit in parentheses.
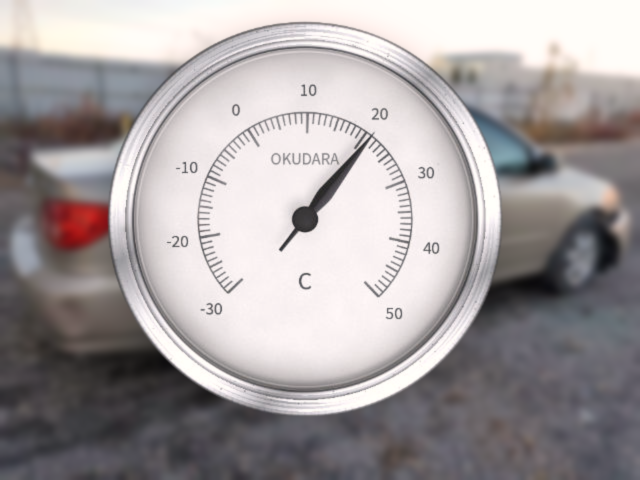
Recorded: 21 (°C)
